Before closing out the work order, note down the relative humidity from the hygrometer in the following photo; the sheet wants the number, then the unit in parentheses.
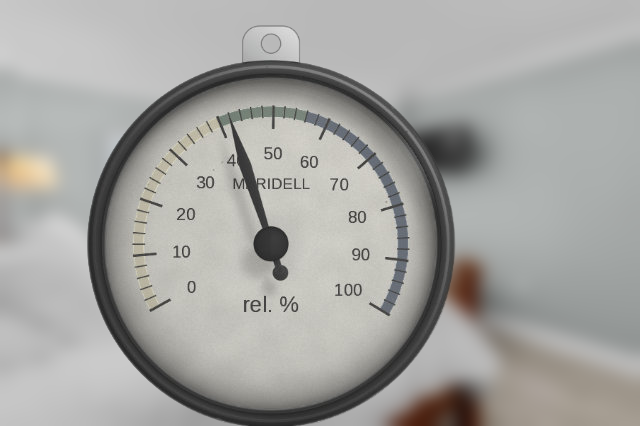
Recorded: 42 (%)
